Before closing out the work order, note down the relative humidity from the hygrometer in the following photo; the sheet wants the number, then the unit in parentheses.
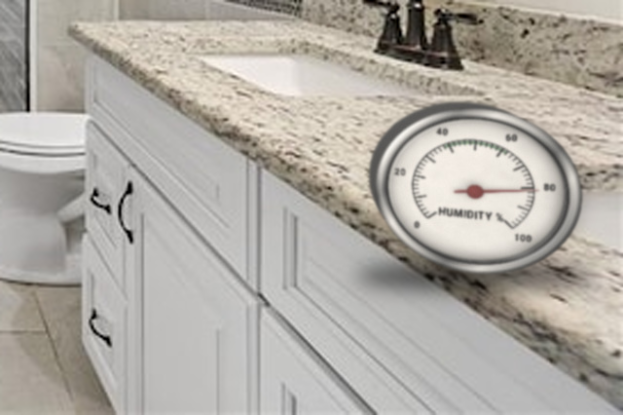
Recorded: 80 (%)
